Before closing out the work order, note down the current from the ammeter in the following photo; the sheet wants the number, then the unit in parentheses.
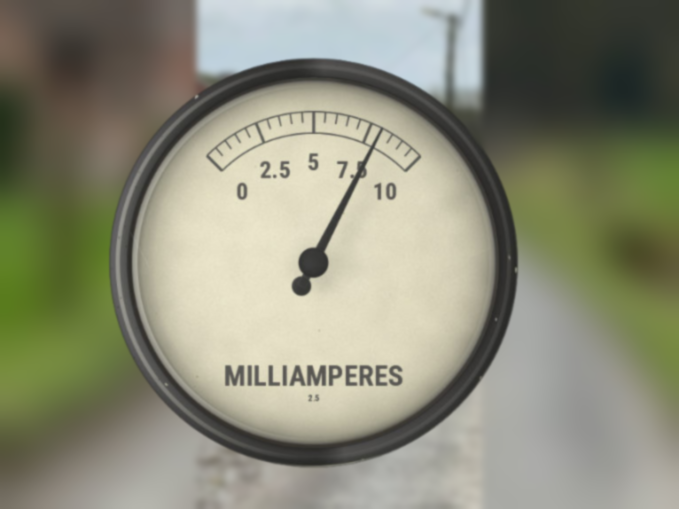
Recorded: 8 (mA)
